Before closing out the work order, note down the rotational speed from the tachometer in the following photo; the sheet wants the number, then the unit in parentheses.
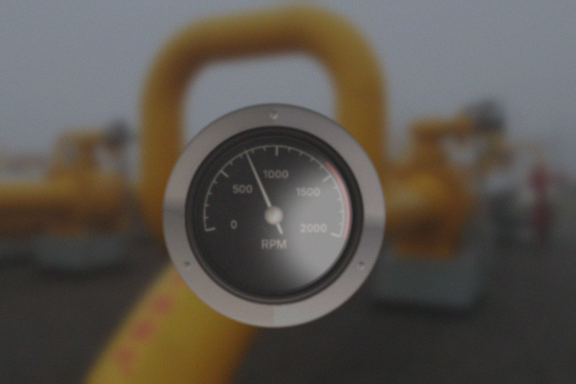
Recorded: 750 (rpm)
